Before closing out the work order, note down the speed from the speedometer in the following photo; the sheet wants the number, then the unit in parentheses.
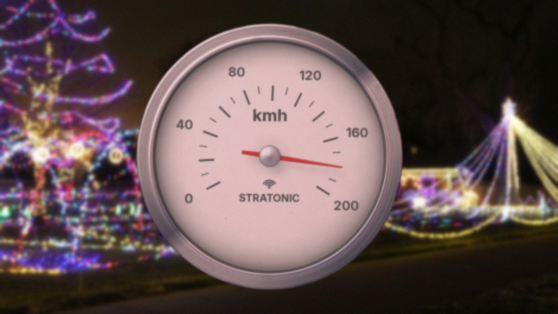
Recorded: 180 (km/h)
